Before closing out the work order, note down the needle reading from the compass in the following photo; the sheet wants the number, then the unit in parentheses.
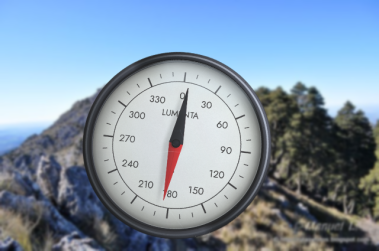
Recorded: 185 (°)
